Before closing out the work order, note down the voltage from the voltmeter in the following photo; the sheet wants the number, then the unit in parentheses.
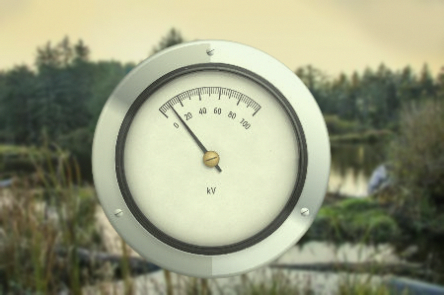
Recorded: 10 (kV)
